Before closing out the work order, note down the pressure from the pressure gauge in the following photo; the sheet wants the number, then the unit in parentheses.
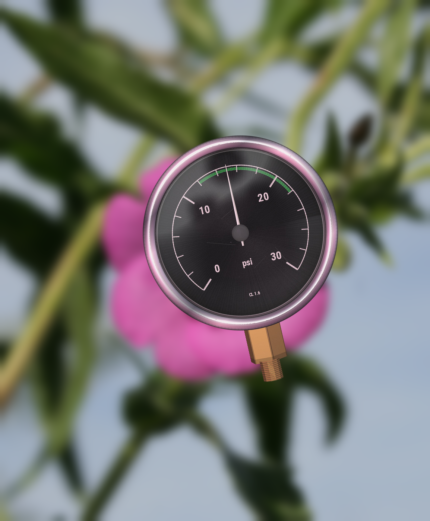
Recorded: 15 (psi)
